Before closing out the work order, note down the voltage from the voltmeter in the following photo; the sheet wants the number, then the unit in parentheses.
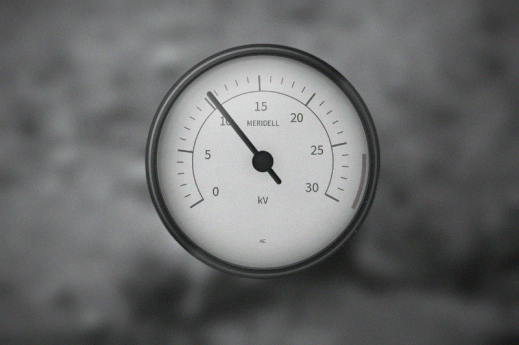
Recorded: 10.5 (kV)
